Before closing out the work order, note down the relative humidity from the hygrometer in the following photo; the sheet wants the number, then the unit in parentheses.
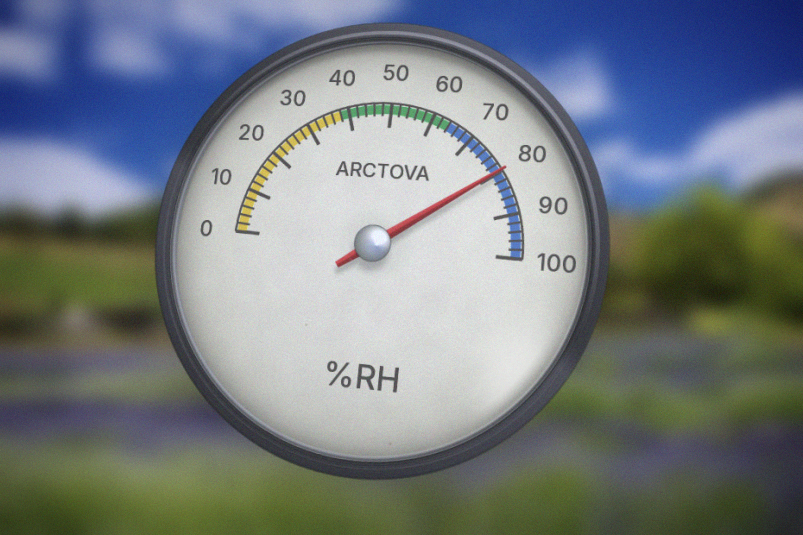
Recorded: 80 (%)
